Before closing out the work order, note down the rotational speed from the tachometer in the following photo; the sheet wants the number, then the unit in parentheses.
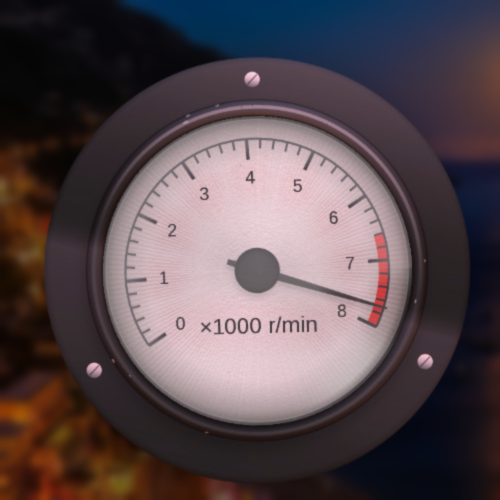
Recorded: 7700 (rpm)
